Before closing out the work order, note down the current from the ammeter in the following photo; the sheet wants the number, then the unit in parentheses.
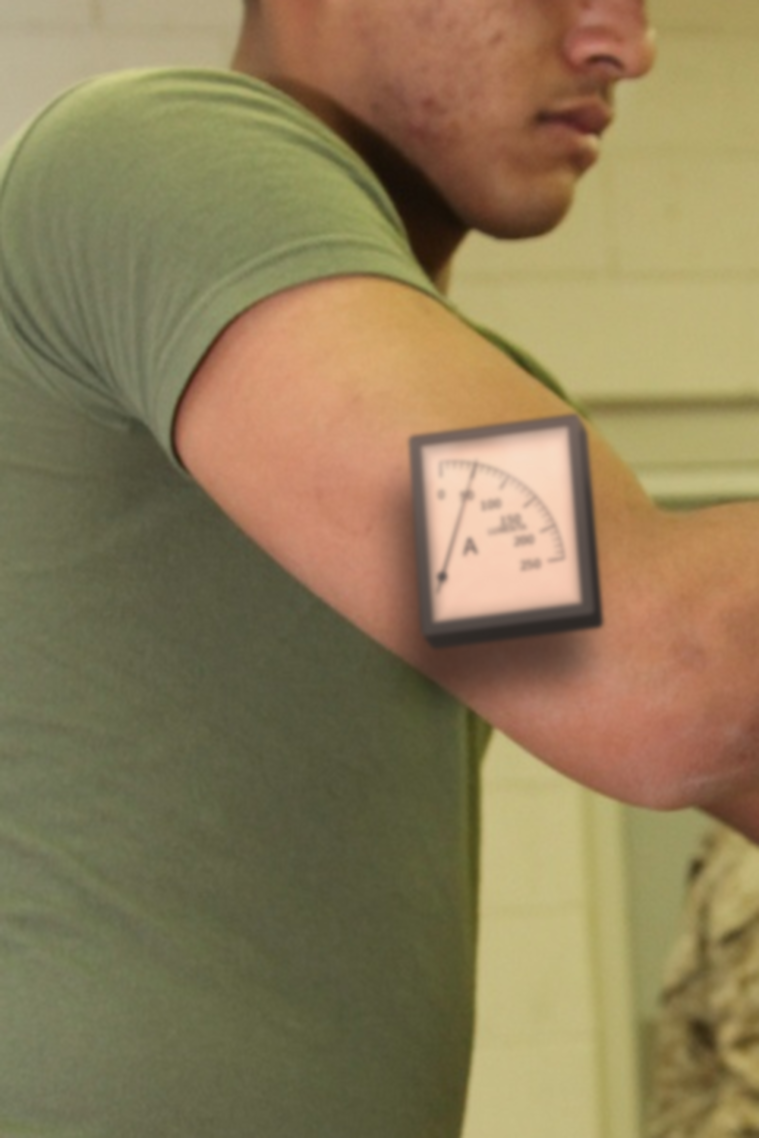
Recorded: 50 (A)
